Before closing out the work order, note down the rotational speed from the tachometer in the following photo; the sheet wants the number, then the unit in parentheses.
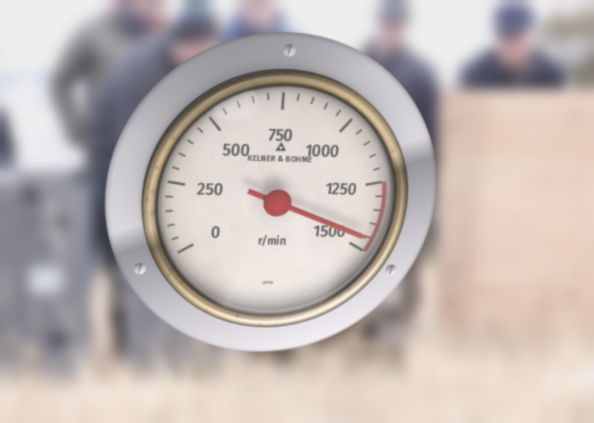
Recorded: 1450 (rpm)
